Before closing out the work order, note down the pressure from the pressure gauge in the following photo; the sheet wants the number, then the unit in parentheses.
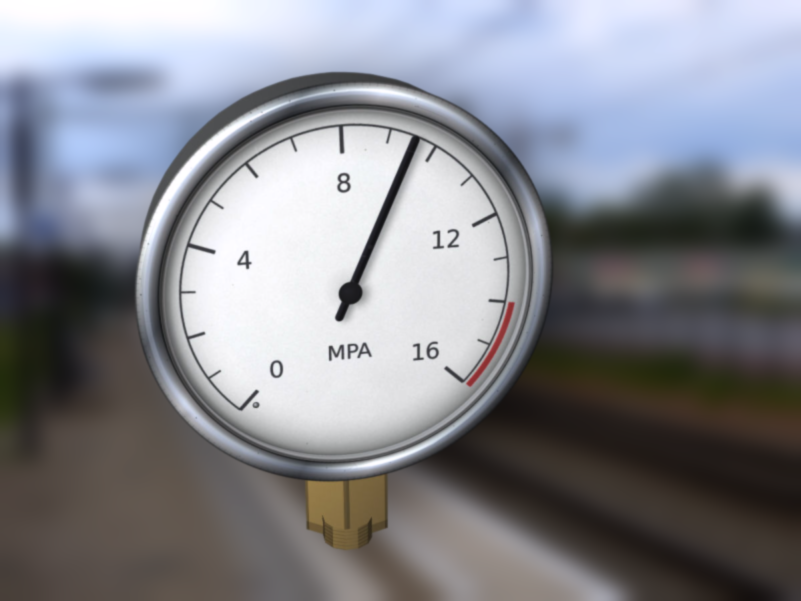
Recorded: 9.5 (MPa)
